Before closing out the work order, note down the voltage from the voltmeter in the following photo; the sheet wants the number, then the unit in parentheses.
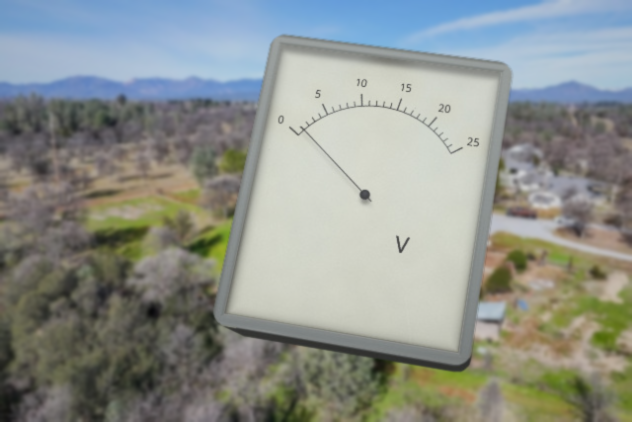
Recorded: 1 (V)
